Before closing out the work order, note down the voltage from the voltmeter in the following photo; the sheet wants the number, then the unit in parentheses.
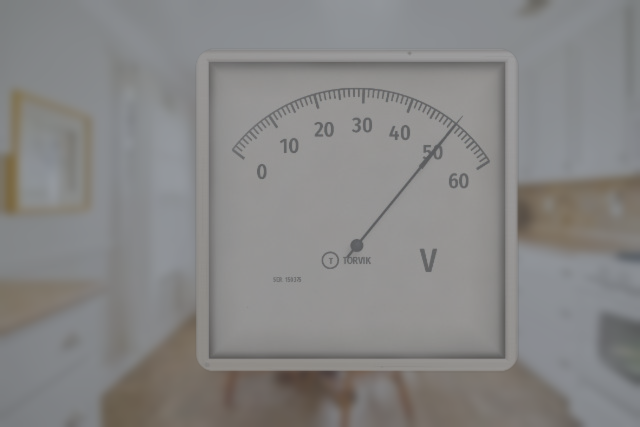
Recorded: 50 (V)
